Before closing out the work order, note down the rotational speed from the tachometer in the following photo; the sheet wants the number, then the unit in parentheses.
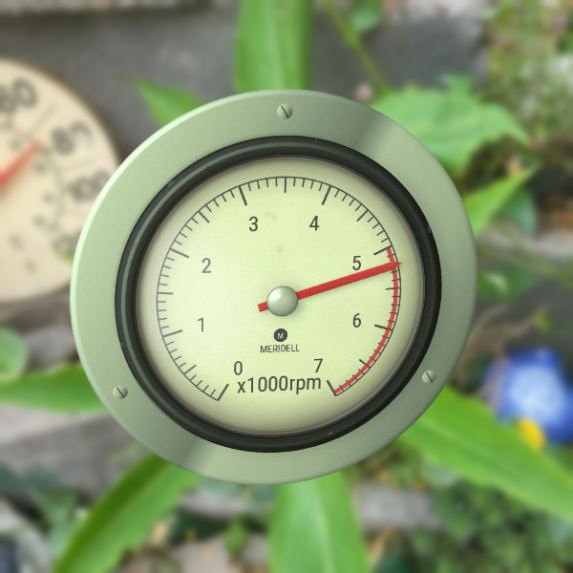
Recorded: 5200 (rpm)
